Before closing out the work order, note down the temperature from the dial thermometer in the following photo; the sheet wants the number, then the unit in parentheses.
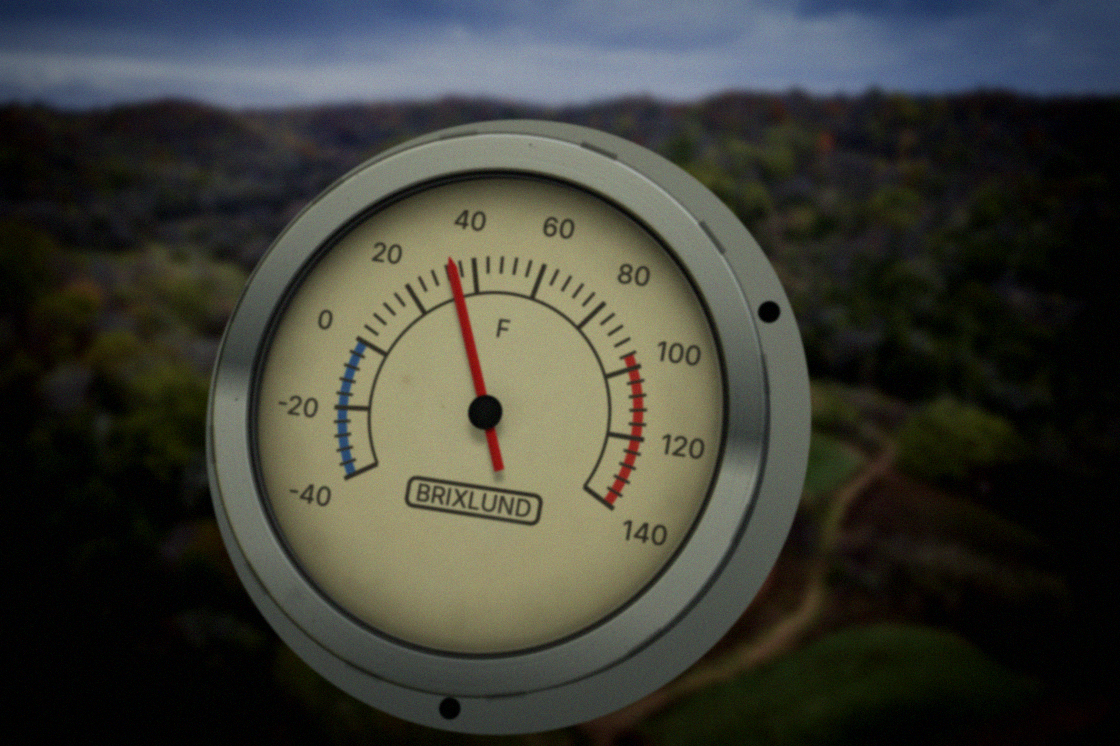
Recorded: 34 (°F)
